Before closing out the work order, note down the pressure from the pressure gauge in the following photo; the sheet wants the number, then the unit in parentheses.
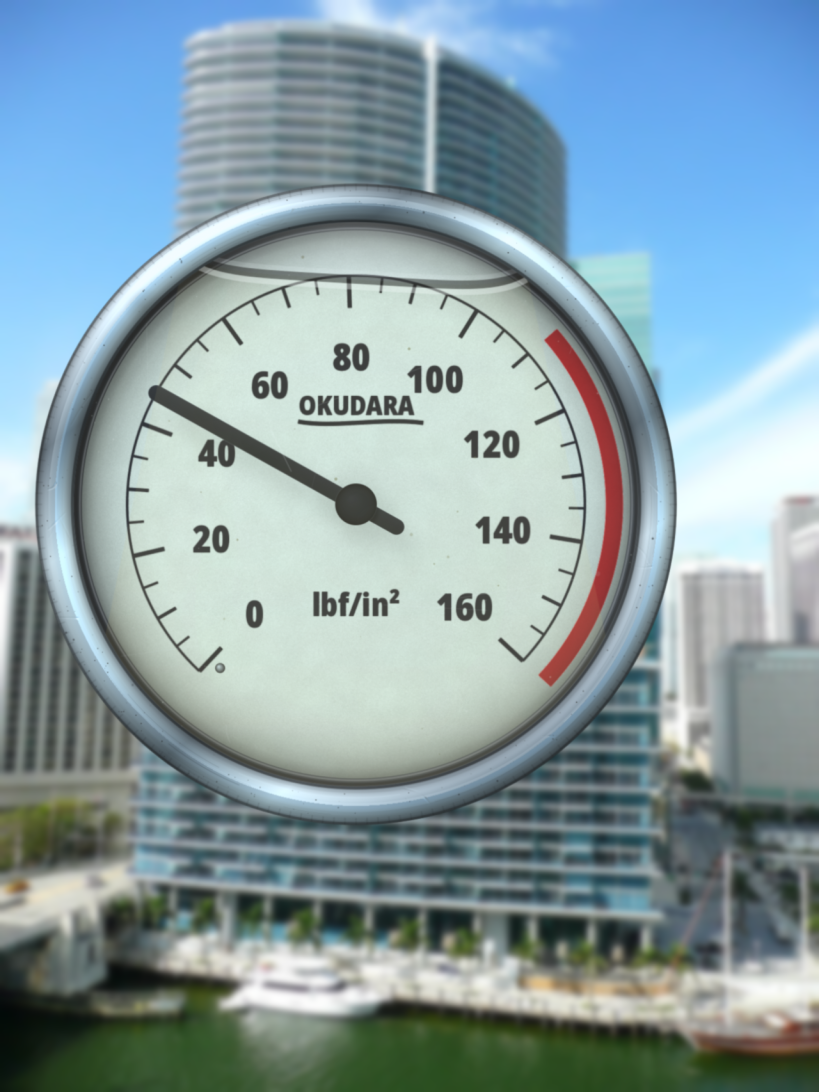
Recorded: 45 (psi)
